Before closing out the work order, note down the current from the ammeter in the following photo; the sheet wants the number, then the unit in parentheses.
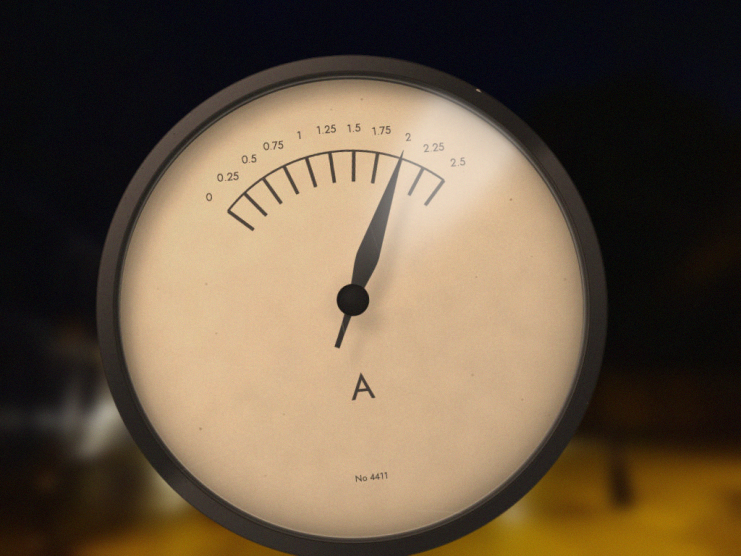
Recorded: 2 (A)
